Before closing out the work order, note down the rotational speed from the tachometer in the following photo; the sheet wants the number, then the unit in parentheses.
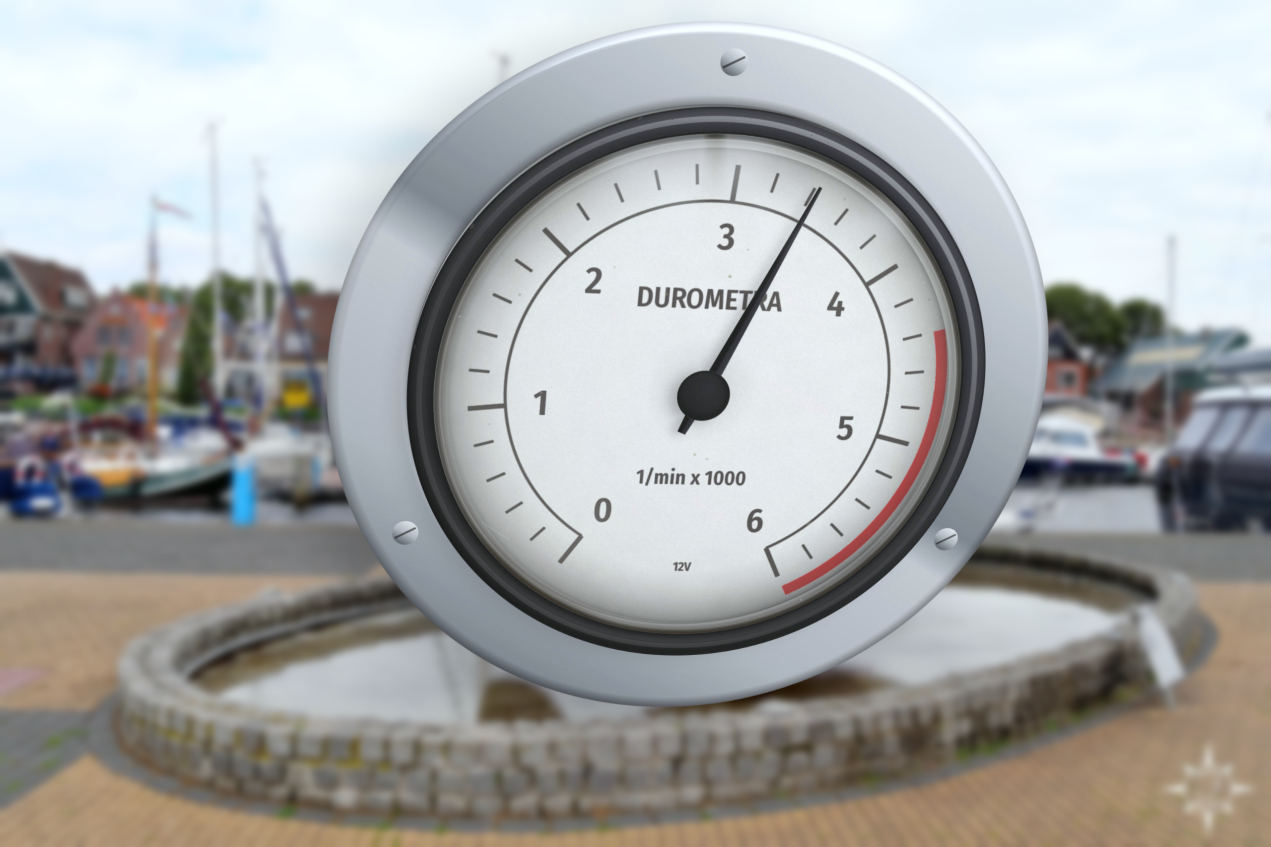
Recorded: 3400 (rpm)
